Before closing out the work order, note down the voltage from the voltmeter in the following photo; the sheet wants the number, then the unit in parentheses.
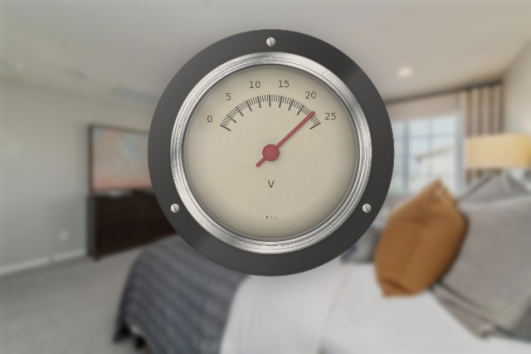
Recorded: 22.5 (V)
